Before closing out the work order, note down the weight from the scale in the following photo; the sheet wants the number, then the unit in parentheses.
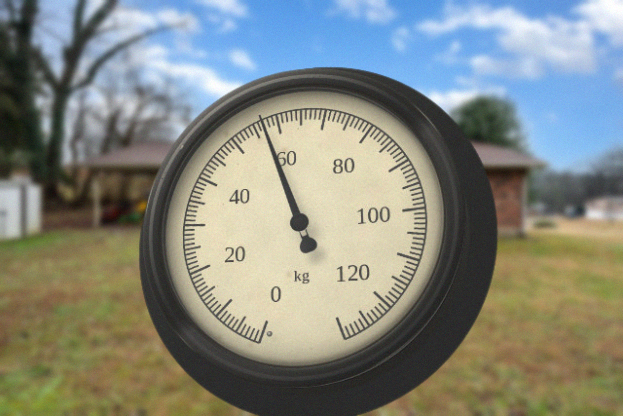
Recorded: 57 (kg)
